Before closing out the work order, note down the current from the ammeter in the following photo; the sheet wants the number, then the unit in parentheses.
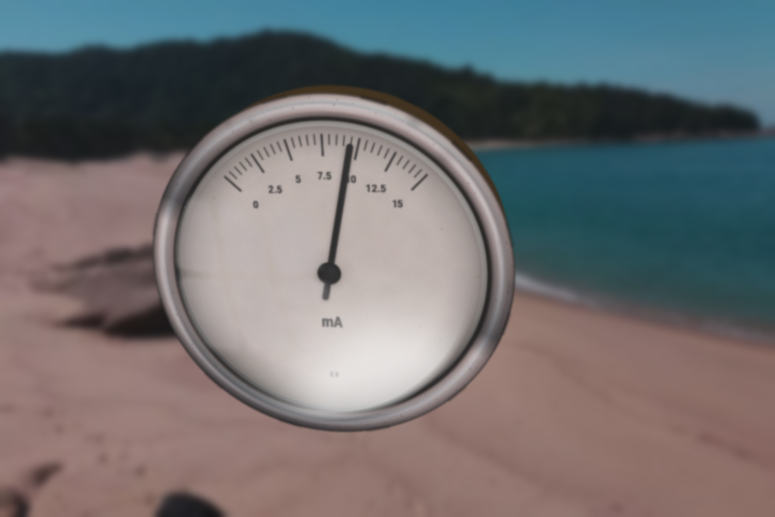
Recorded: 9.5 (mA)
